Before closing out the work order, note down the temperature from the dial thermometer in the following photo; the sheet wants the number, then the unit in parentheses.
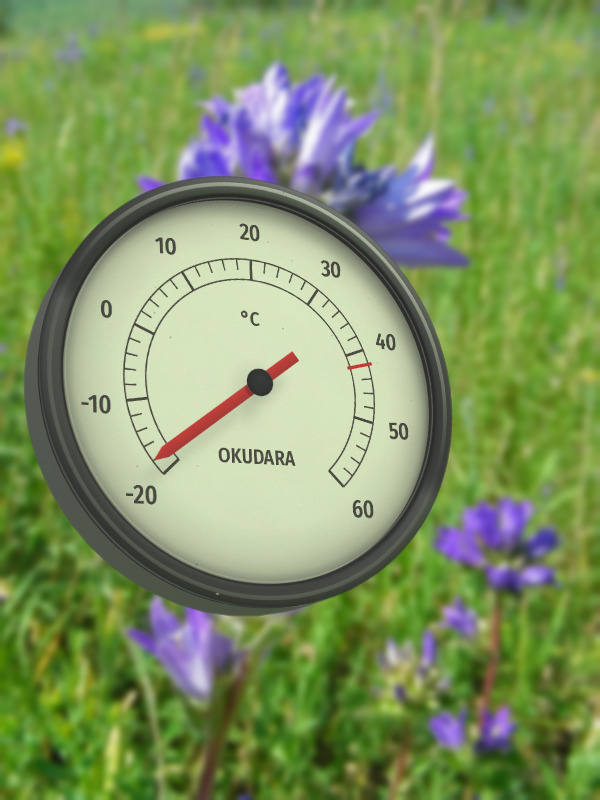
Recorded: -18 (°C)
